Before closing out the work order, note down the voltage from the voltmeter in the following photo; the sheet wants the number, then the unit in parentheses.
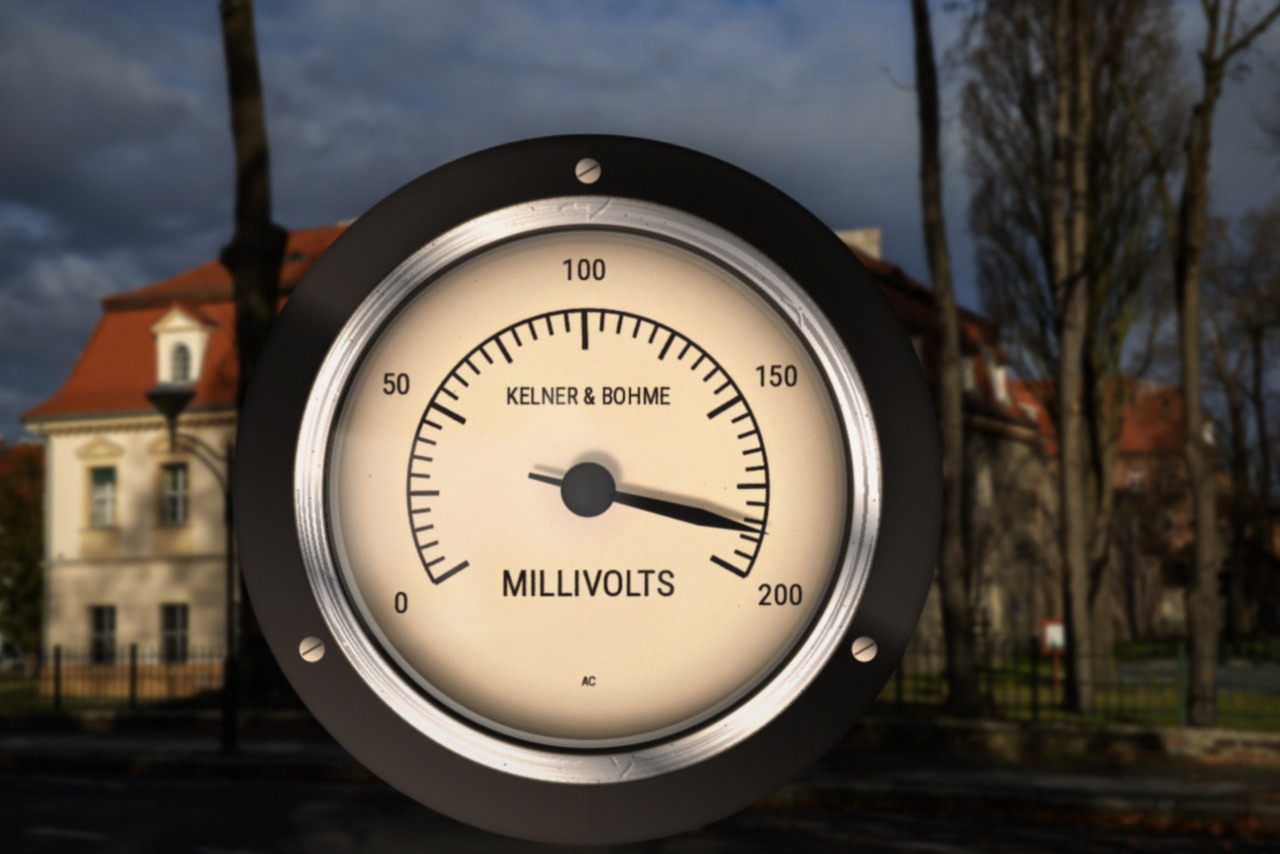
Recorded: 187.5 (mV)
